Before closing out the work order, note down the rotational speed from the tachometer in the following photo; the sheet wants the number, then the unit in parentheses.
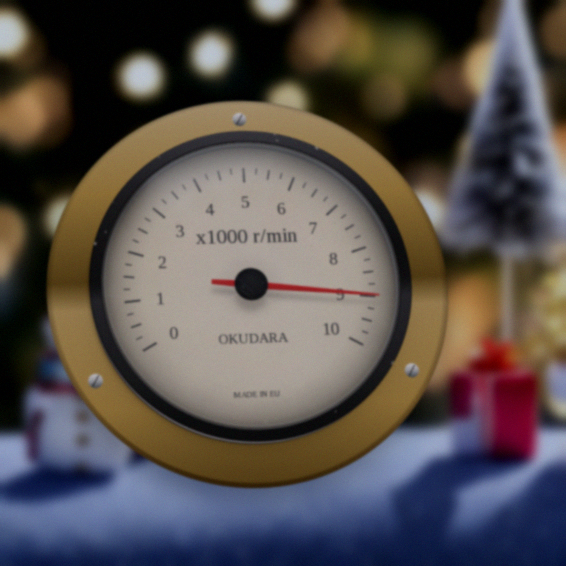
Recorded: 9000 (rpm)
